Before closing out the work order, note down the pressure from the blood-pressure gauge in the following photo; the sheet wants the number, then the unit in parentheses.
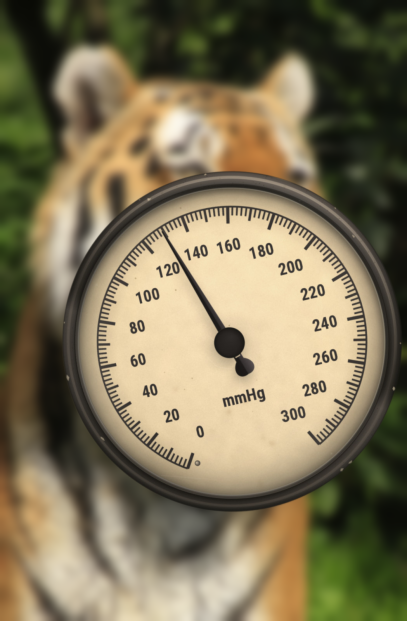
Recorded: 130 (mmHg)
